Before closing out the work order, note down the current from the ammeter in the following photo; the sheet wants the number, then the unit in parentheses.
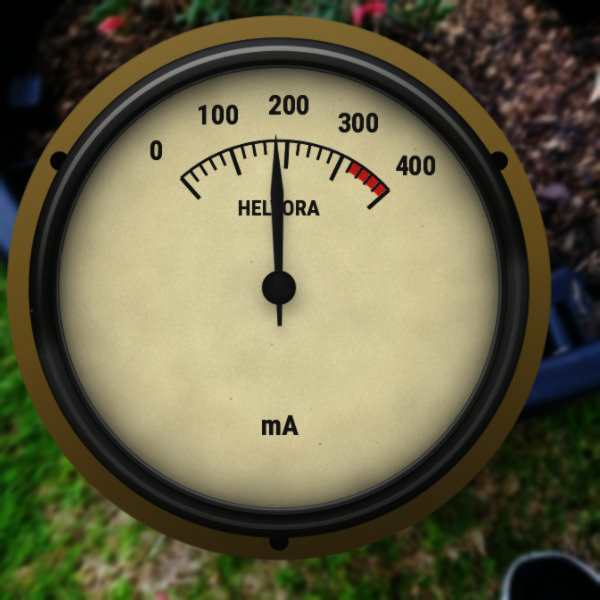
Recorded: 180 (mA)
